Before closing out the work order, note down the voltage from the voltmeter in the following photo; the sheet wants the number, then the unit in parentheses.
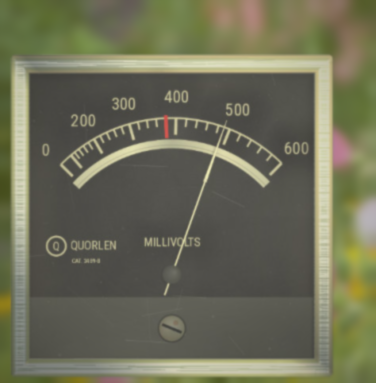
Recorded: 490 (mV)
